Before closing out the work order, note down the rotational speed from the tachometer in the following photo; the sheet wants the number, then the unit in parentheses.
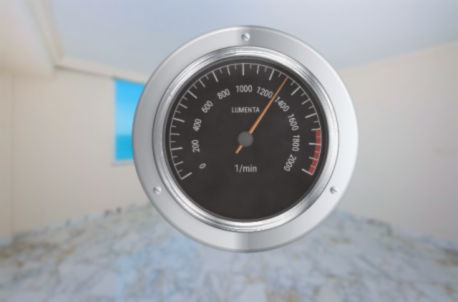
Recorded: 1300 (rpm)
